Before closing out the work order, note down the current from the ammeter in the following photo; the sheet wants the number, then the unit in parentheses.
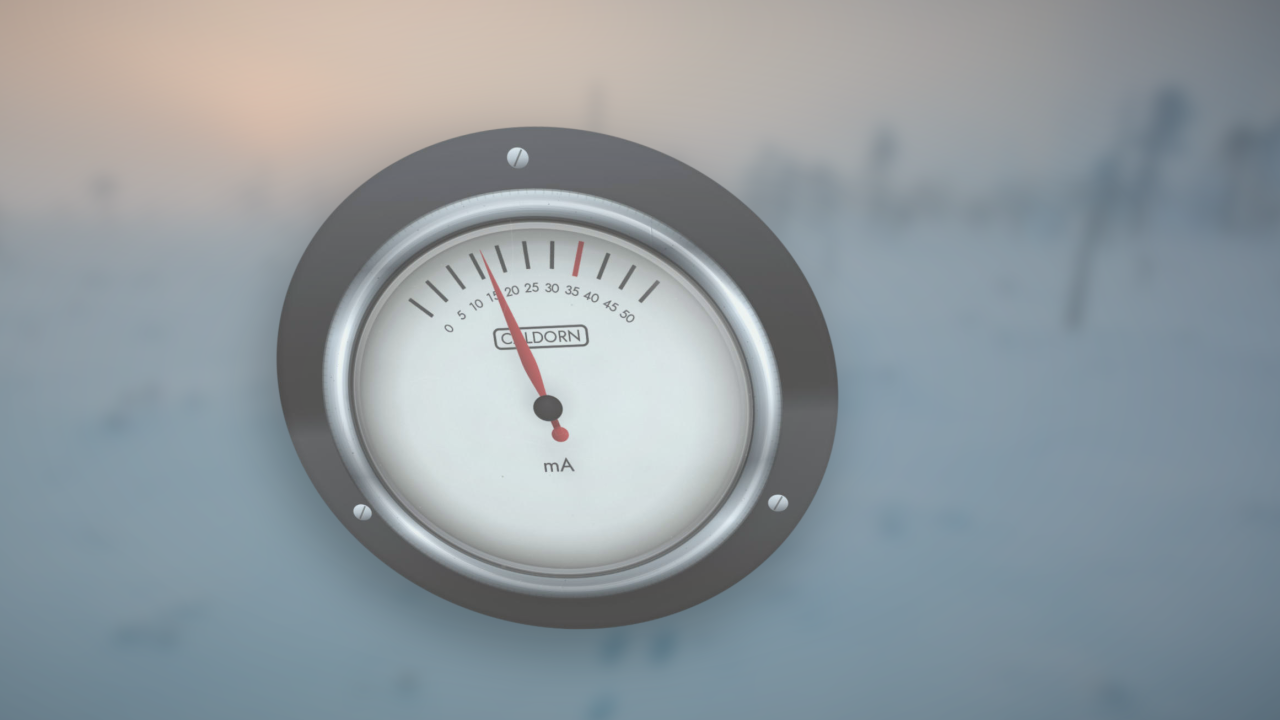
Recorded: 17.5 (mA)
